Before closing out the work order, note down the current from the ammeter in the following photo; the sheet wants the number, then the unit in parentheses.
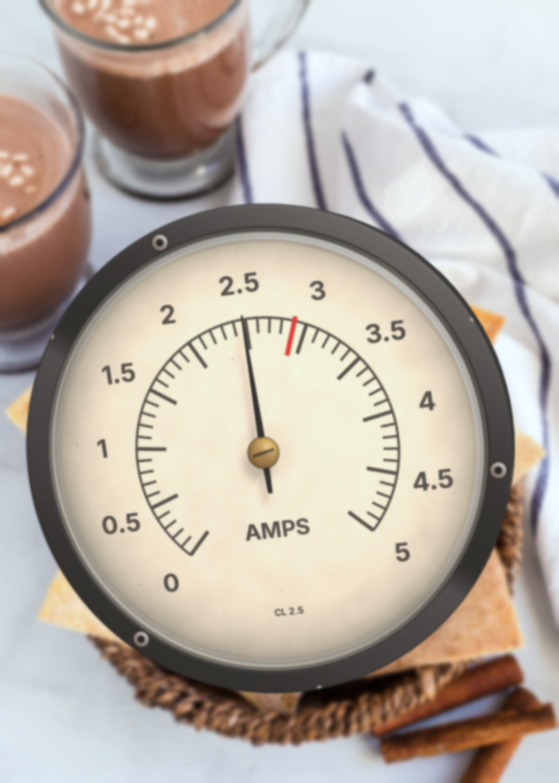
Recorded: 2.5 (A)
